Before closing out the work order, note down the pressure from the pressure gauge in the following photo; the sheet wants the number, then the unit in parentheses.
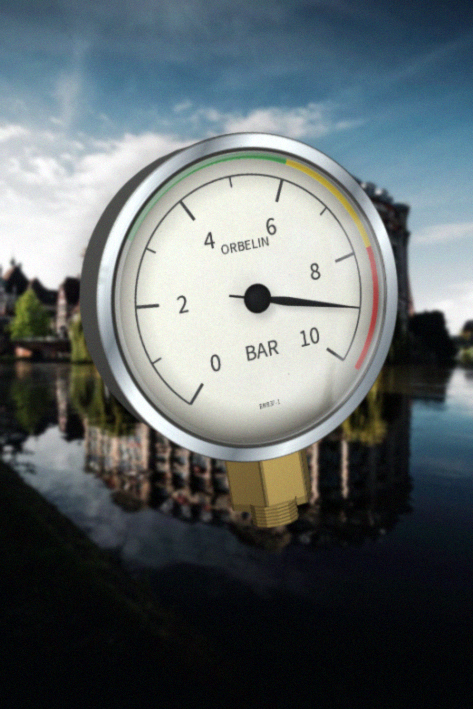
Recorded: 9 (bar)
